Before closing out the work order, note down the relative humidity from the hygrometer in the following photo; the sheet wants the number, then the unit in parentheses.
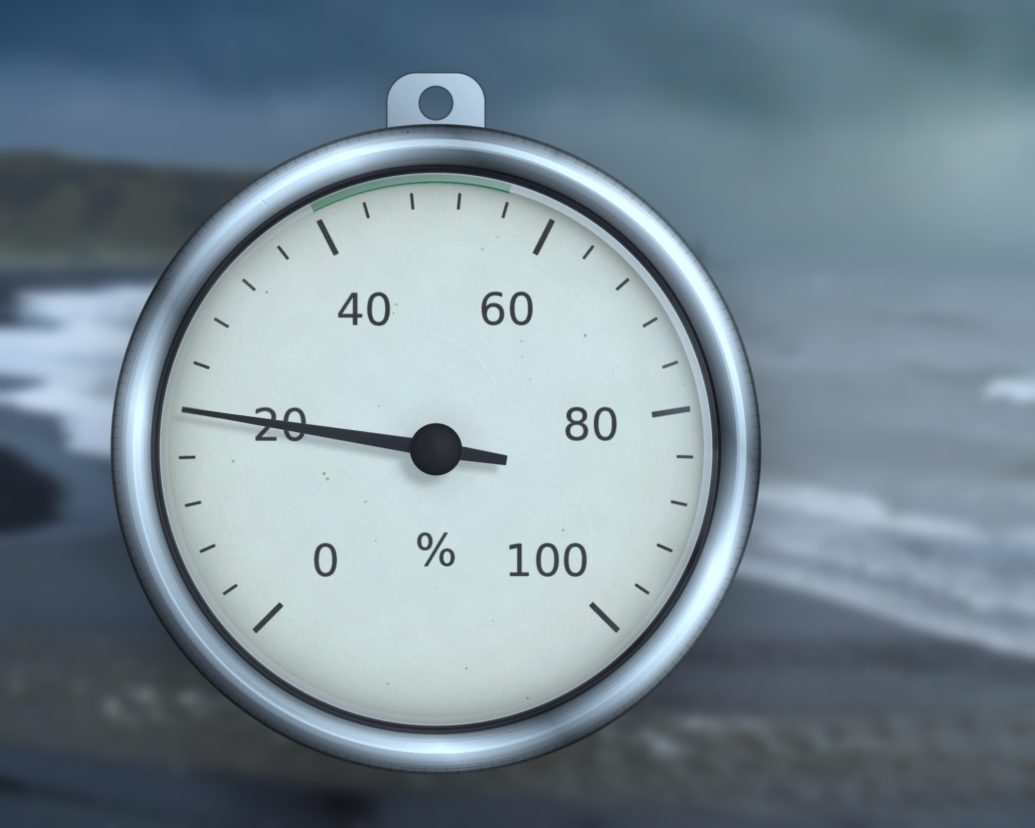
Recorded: 20 (%)
